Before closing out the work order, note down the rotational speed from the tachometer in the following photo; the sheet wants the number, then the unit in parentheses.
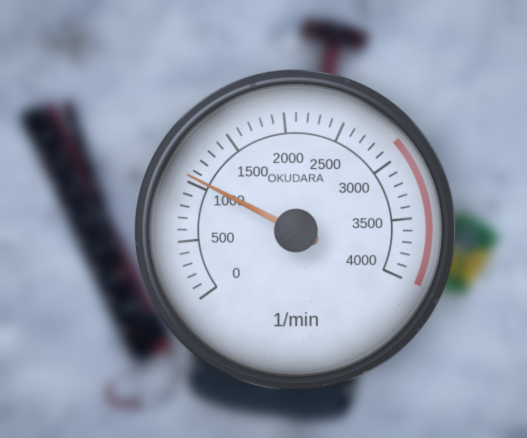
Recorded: 1050 (rpm)
